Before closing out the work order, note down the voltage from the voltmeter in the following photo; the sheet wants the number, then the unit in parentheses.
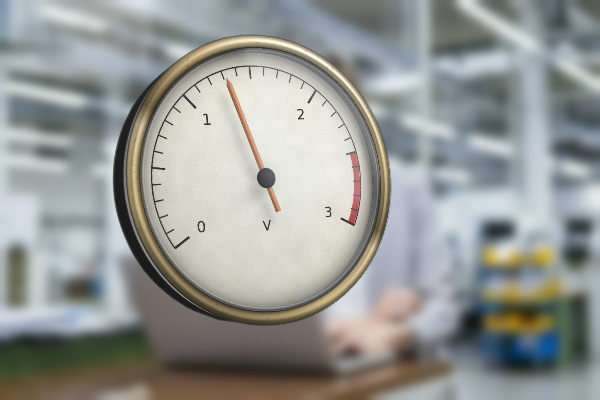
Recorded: 1.3 (V)
